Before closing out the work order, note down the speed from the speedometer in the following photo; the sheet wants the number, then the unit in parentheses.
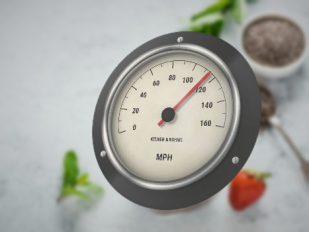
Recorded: 115 (mph)
